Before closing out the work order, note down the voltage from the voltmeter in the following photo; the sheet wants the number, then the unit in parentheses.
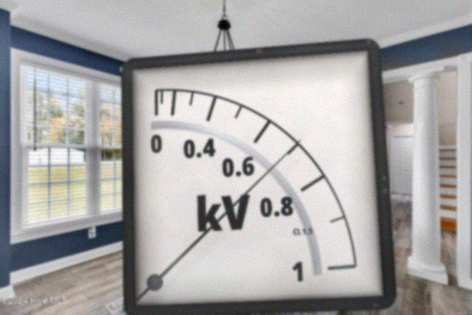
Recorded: 0.7 (kV)
